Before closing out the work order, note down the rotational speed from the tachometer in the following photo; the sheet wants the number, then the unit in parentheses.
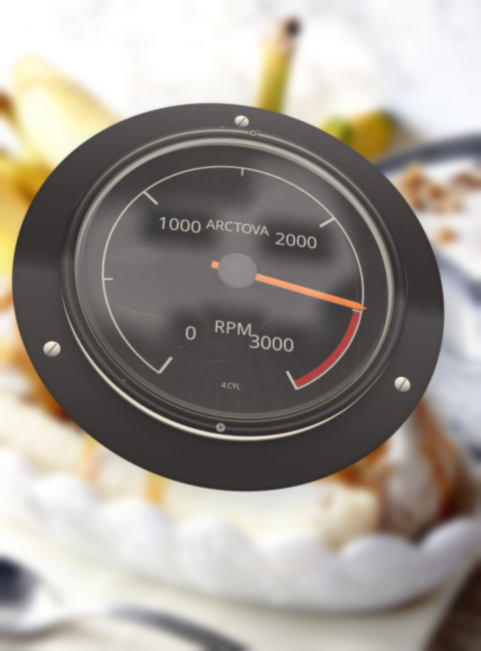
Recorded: 2500 (rpm)
